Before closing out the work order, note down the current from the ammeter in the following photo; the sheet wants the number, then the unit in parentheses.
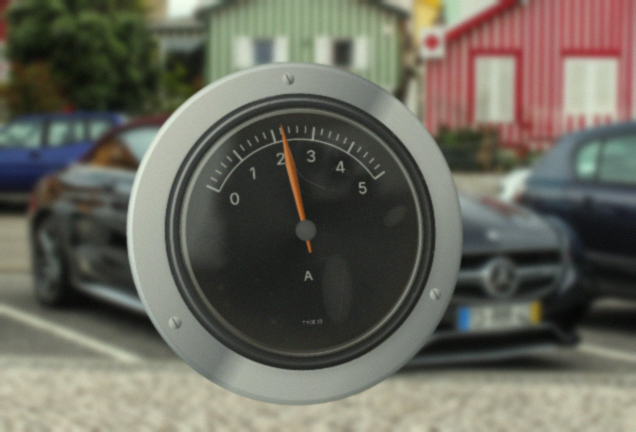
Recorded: 2.2 (A)
